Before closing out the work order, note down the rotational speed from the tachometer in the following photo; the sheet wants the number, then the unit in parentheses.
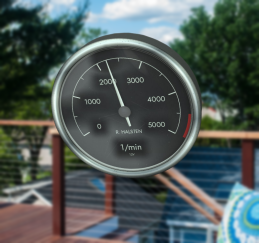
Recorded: 2250 (rpm)
